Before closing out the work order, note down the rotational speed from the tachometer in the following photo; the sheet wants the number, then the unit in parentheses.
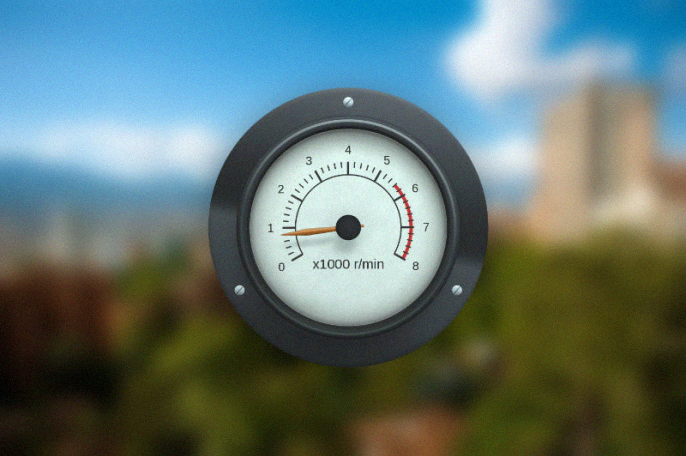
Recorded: 800 (rpm)
